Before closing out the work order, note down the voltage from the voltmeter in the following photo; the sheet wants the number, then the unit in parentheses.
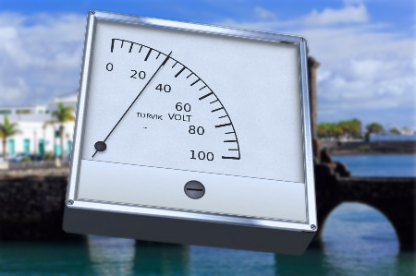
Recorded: 30 (V)
